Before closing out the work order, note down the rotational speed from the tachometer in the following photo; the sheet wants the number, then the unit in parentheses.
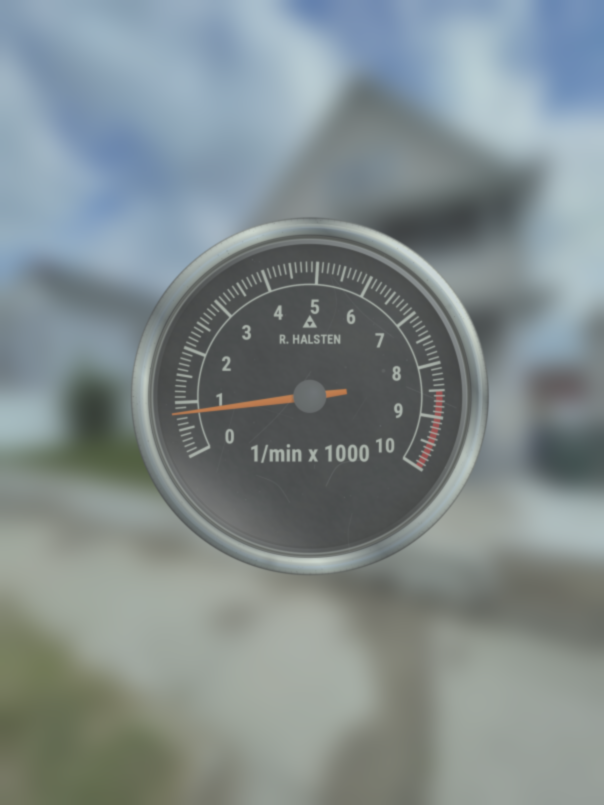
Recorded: 800 (rpm)
